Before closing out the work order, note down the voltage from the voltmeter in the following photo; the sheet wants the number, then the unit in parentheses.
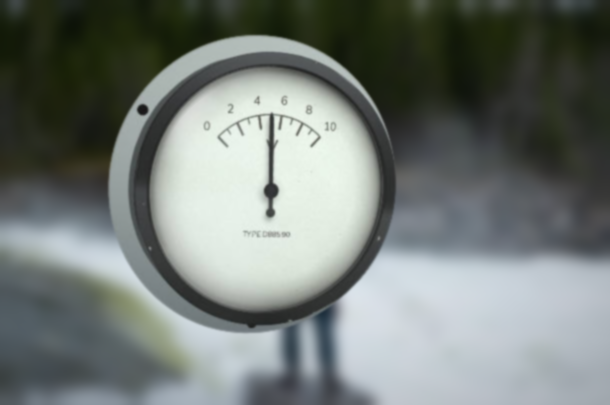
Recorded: 5 (V)
